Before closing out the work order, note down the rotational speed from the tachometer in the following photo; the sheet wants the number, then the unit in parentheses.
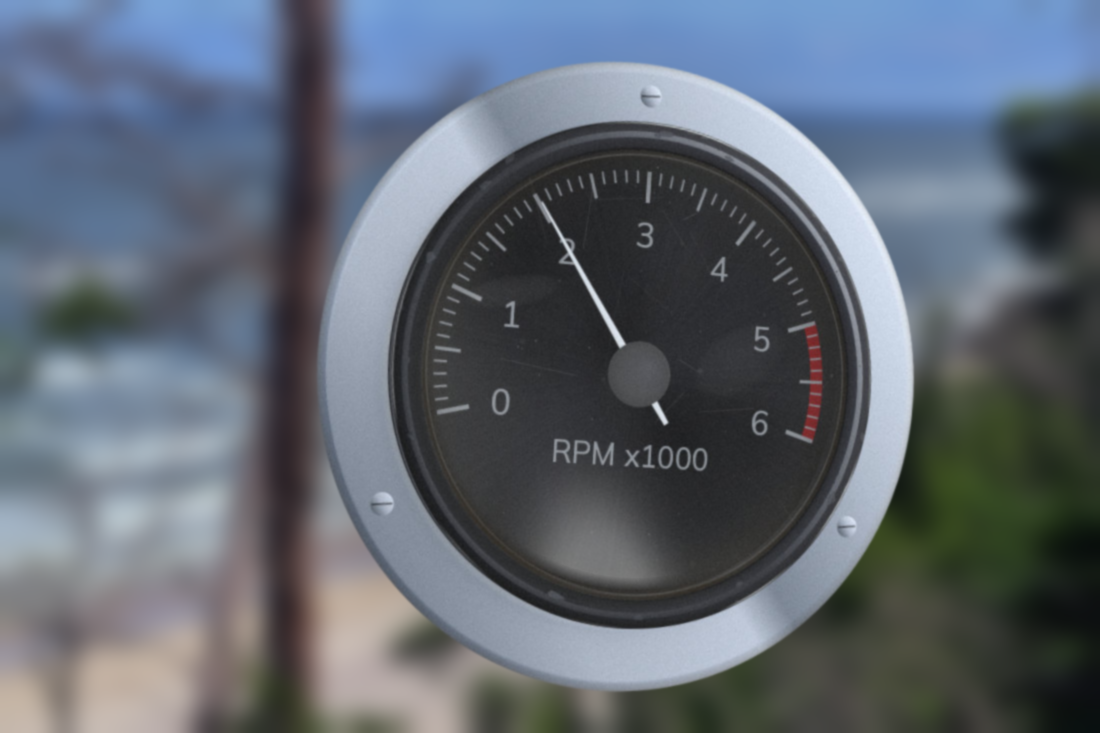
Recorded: 2000 (rpm)
